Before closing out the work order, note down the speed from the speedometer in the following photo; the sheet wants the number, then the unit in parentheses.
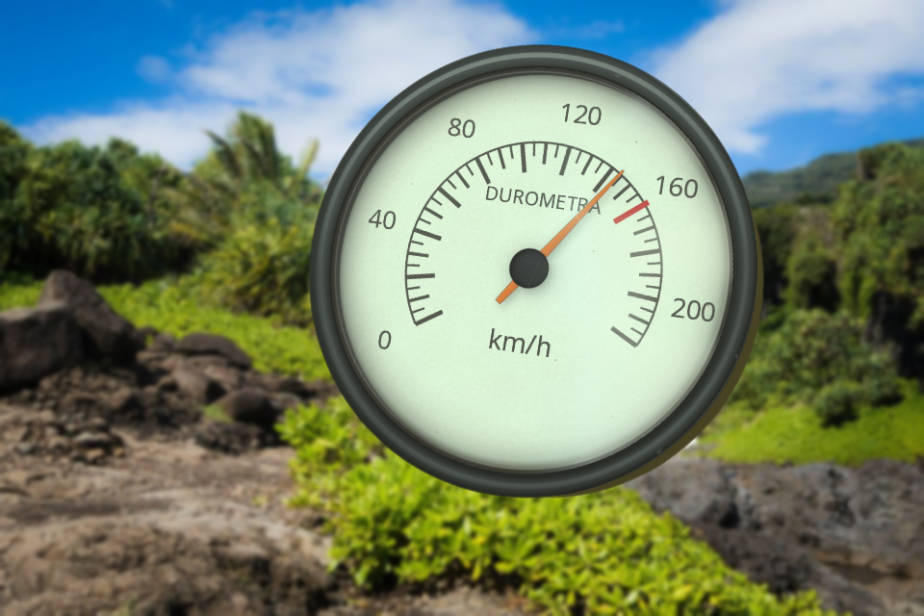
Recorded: 145 (km/h)
